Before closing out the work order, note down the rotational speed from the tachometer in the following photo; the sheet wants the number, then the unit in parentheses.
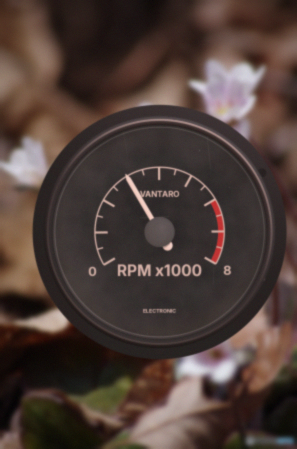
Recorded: 3000 (rpm)
